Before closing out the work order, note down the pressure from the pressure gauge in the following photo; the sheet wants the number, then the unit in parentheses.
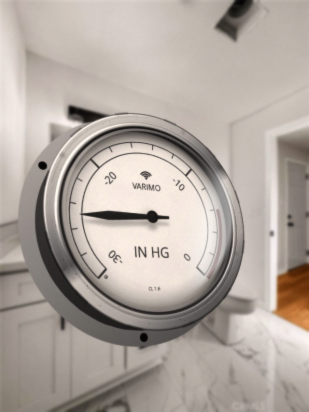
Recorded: -25 (inHg)
